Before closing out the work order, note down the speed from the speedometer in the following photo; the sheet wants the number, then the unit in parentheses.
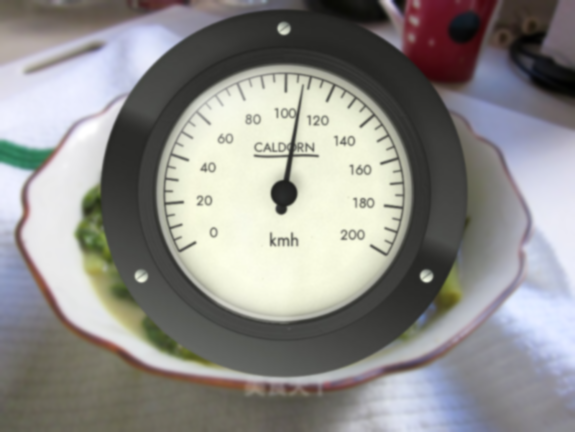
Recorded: 107.5 (km/h)
